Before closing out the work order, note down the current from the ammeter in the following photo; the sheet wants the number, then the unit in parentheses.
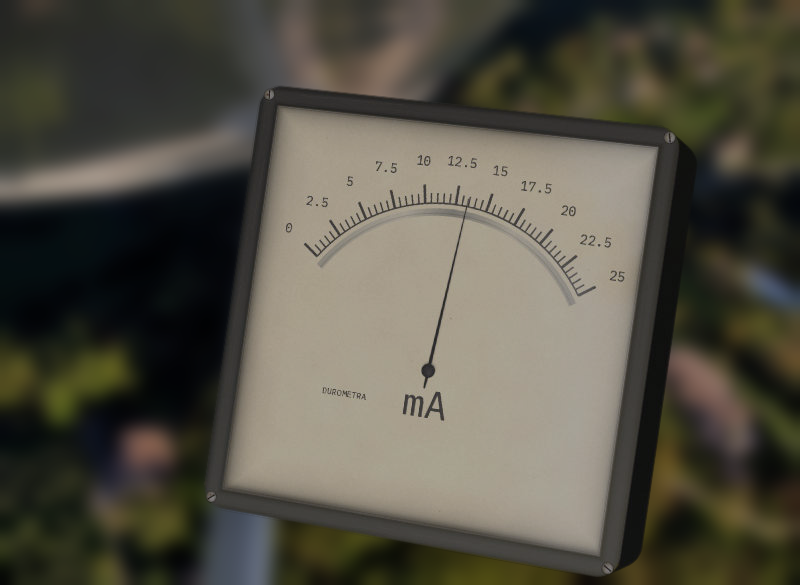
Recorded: 13.5 (mA)
